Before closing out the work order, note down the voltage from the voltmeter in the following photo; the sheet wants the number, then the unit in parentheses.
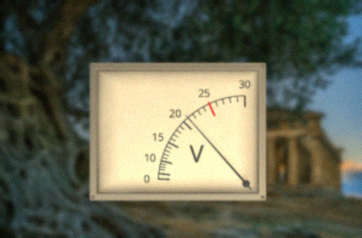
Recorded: 21 (V)
